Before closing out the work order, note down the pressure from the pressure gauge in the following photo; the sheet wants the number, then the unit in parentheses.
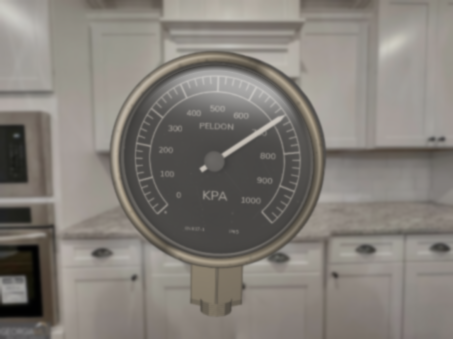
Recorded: 700 (kPa)
